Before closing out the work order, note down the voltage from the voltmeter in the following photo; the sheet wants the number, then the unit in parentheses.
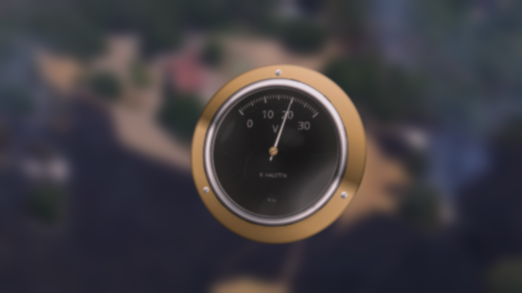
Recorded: 20 (V)
